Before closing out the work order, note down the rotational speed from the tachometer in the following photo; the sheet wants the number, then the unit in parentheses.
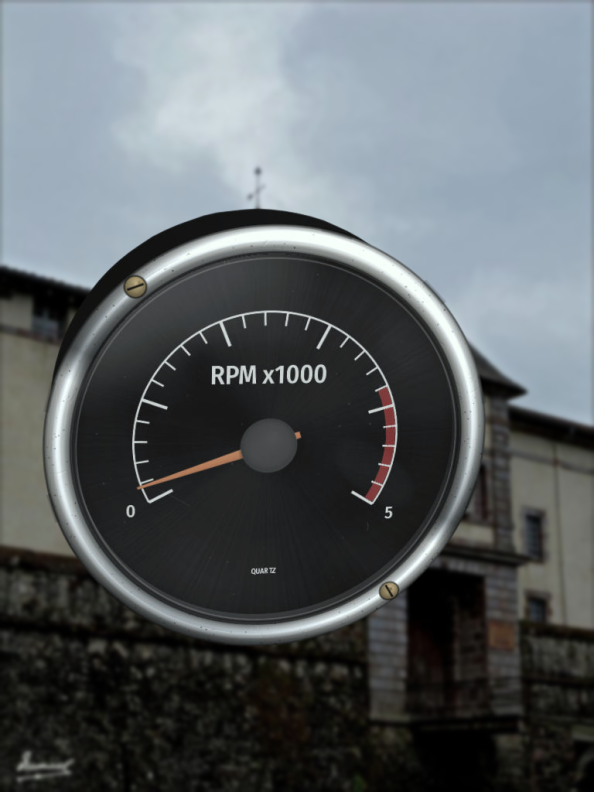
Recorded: 200 (rpm)
